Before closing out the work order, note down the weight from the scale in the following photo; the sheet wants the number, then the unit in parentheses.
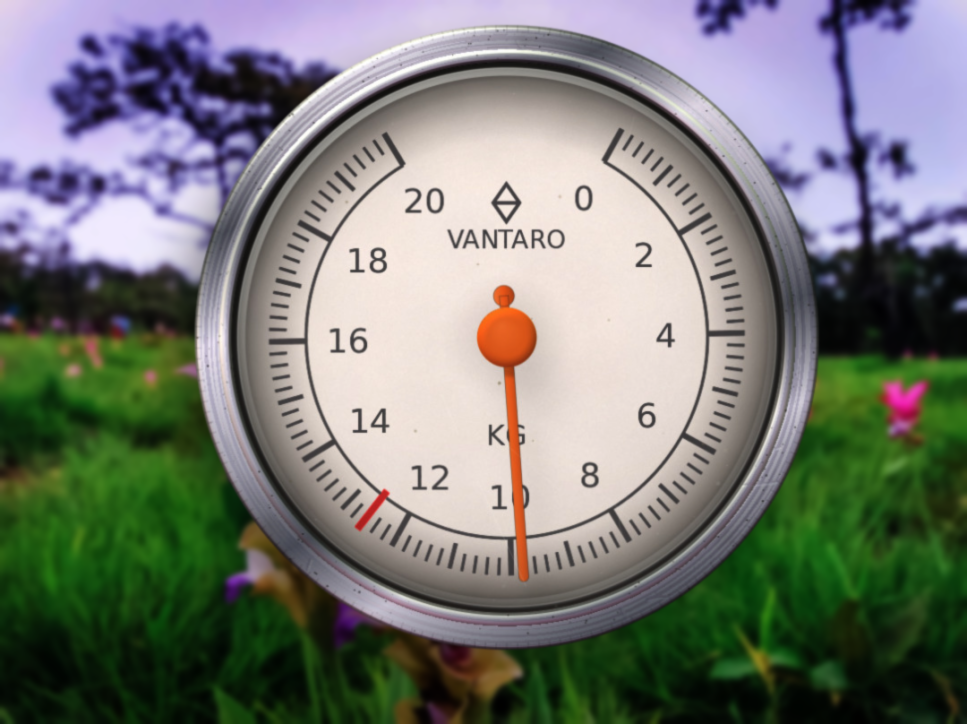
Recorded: 9.8 (kg)
